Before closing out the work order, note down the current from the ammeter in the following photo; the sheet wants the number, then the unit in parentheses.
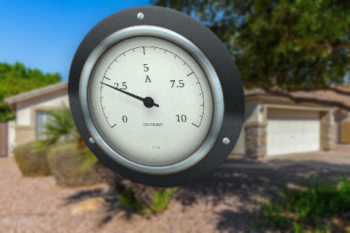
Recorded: 2.25 (A)
